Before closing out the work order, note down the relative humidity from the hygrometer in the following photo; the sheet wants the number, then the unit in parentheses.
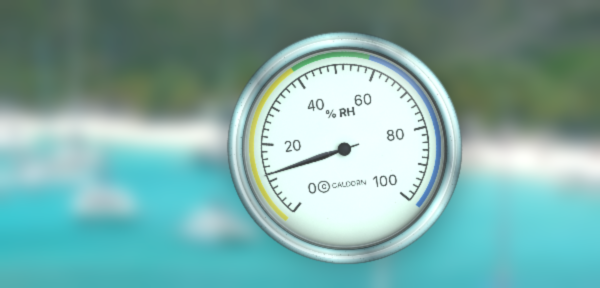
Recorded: 12 (%)
